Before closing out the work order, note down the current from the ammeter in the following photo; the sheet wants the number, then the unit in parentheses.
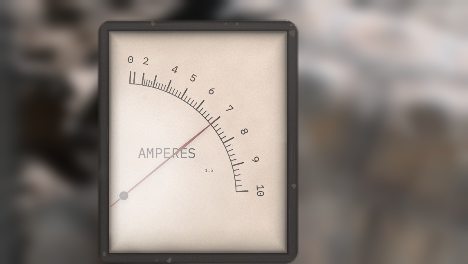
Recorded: 7 (A)
